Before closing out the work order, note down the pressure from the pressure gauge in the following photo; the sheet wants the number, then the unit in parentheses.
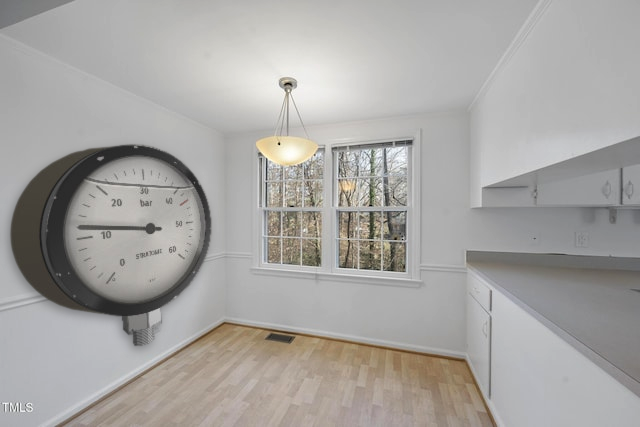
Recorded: 12 (bar)
